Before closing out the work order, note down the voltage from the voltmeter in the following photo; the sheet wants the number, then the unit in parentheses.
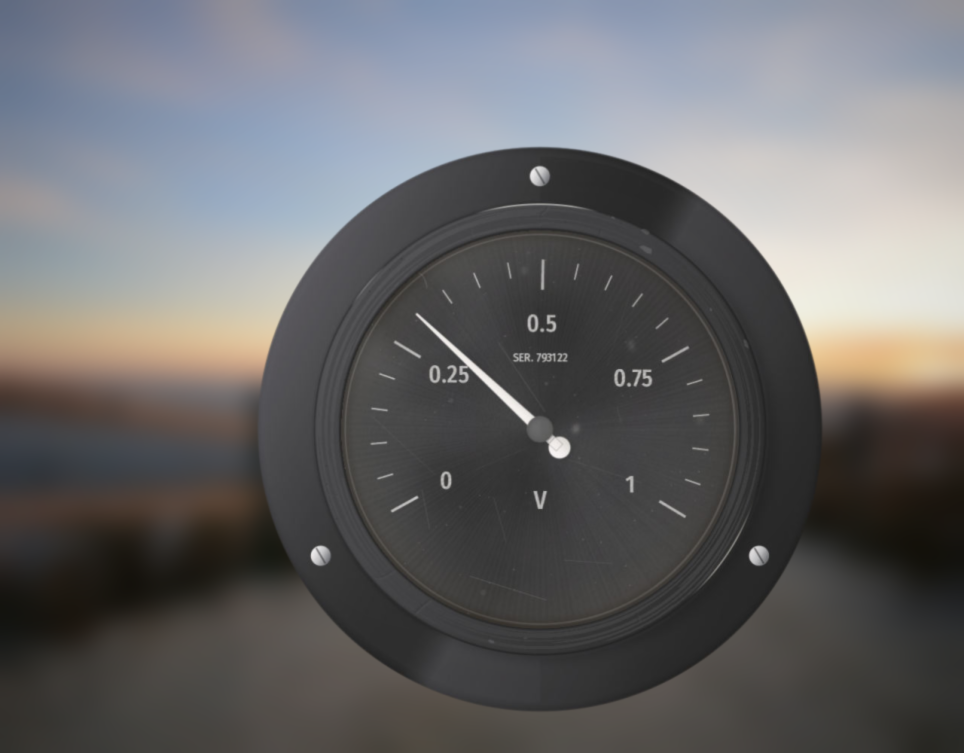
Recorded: 0.3 (V)
